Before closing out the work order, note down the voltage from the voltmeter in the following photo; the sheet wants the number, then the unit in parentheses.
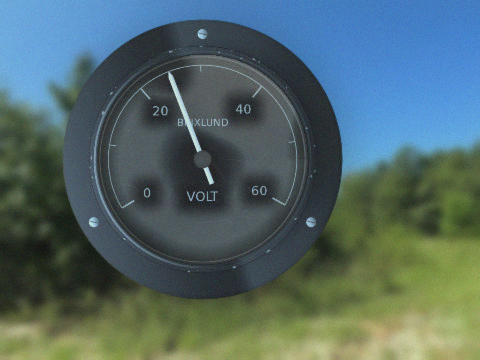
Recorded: 25 (V)
